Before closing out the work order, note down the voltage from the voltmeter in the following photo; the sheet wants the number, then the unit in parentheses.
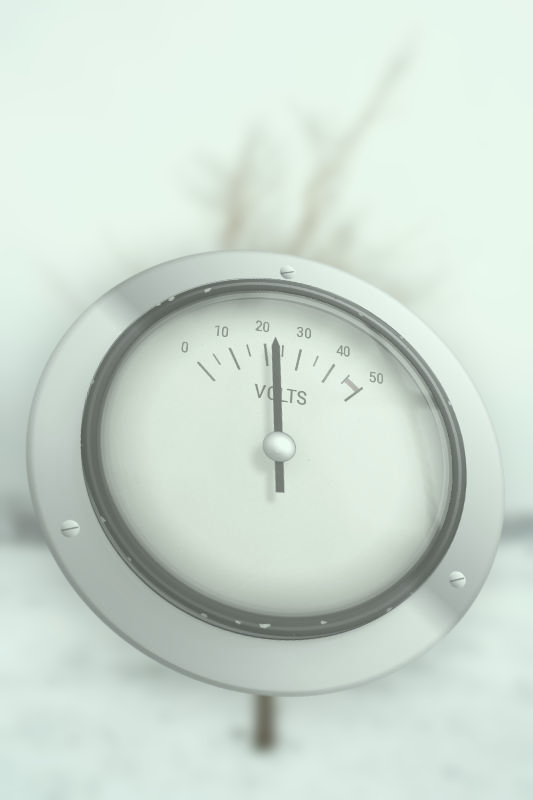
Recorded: 22.5 (V)
